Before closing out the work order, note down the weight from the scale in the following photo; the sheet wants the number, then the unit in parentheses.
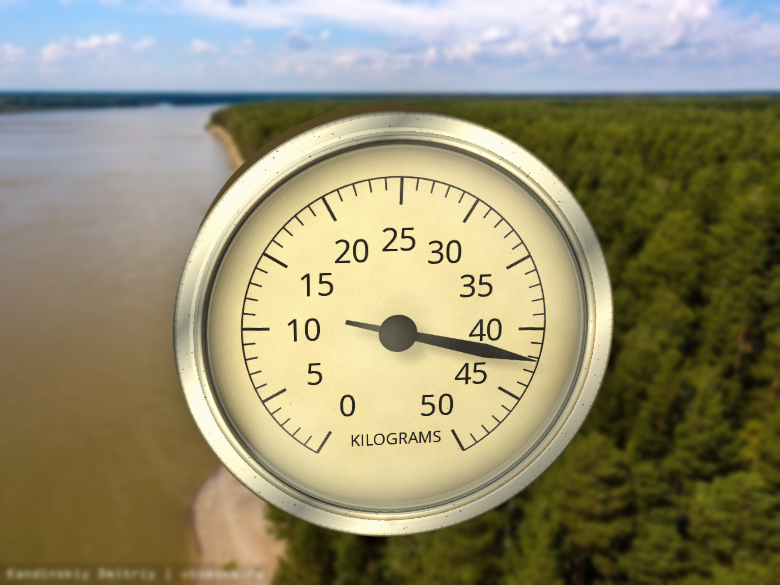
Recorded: 42 (kg)
